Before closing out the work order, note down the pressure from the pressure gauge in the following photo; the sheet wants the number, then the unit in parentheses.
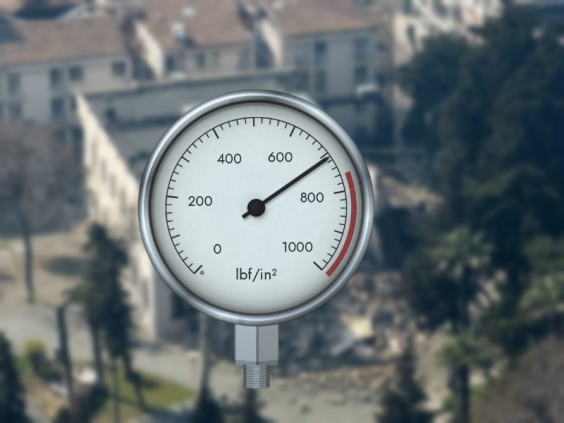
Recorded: 710 (psi)
